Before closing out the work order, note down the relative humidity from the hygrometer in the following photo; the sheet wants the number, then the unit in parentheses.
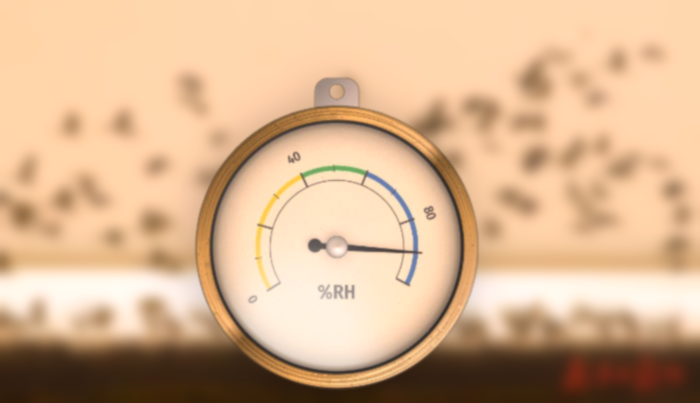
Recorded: 90 (%)
